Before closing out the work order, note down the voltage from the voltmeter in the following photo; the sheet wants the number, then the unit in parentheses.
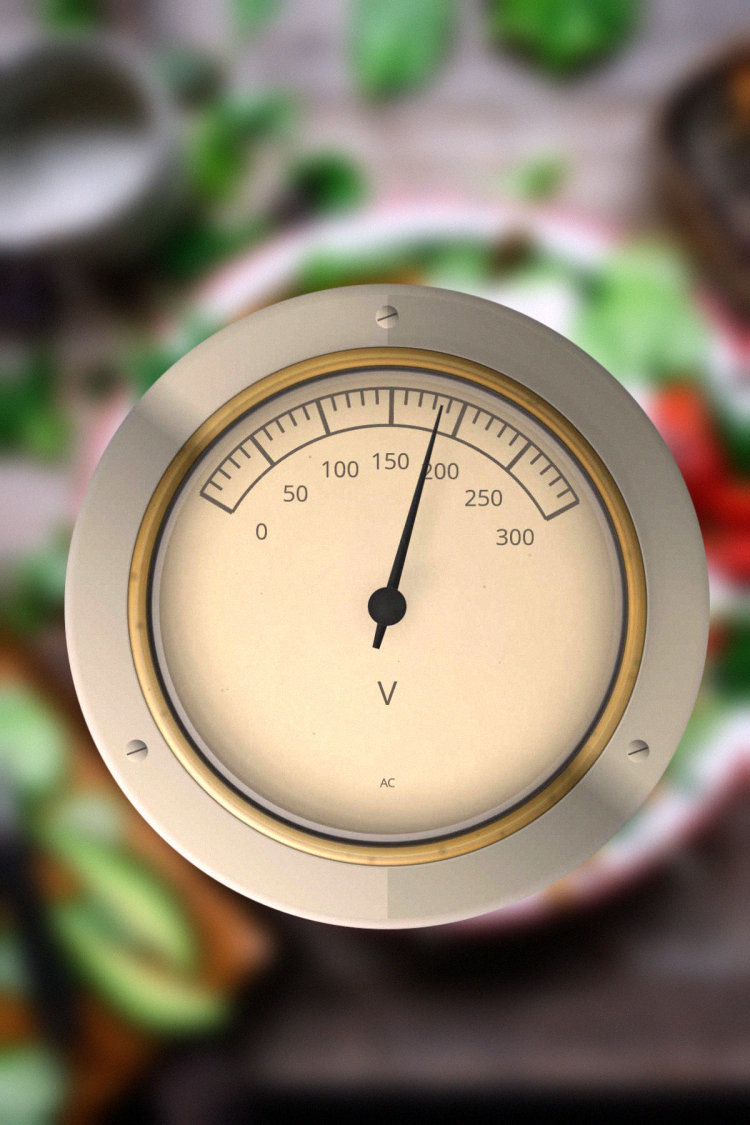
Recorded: 185 (V)
